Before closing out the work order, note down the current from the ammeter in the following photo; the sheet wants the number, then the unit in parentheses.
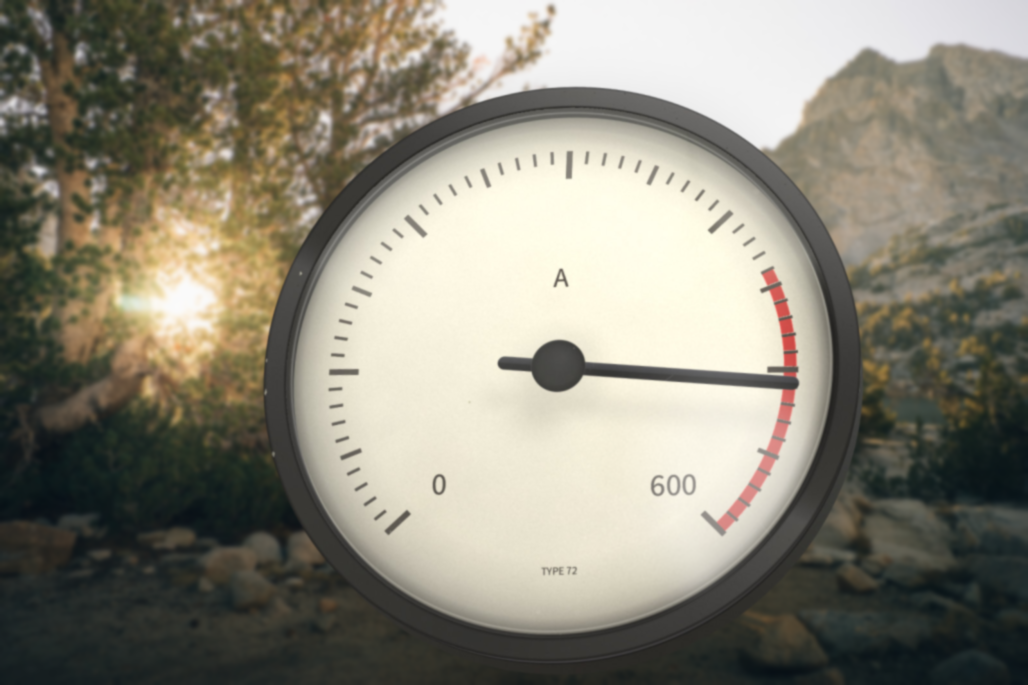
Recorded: 510 (A)
